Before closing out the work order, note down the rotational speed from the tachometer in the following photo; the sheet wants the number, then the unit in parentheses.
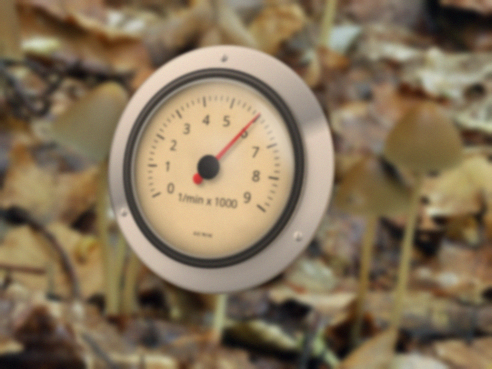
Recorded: 6000 (rpm)
